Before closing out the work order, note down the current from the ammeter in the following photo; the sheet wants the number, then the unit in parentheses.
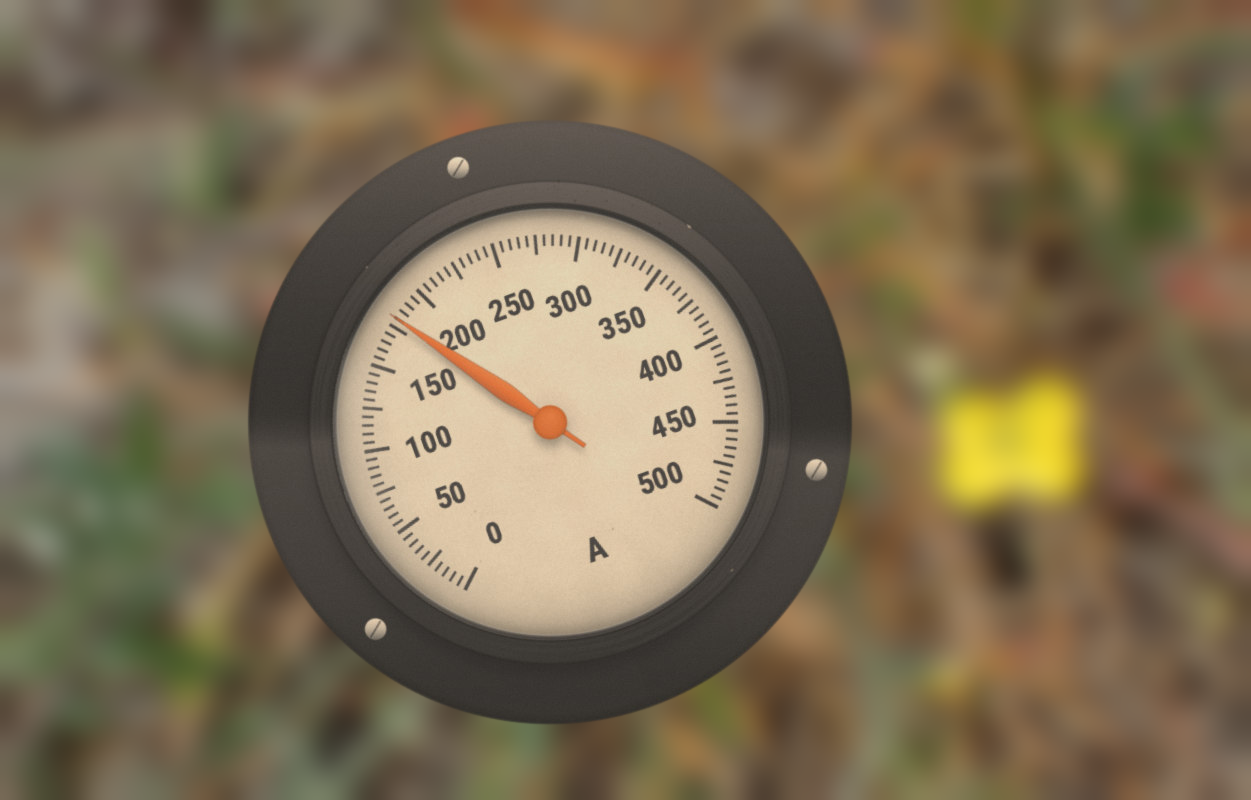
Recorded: 180 (A)
